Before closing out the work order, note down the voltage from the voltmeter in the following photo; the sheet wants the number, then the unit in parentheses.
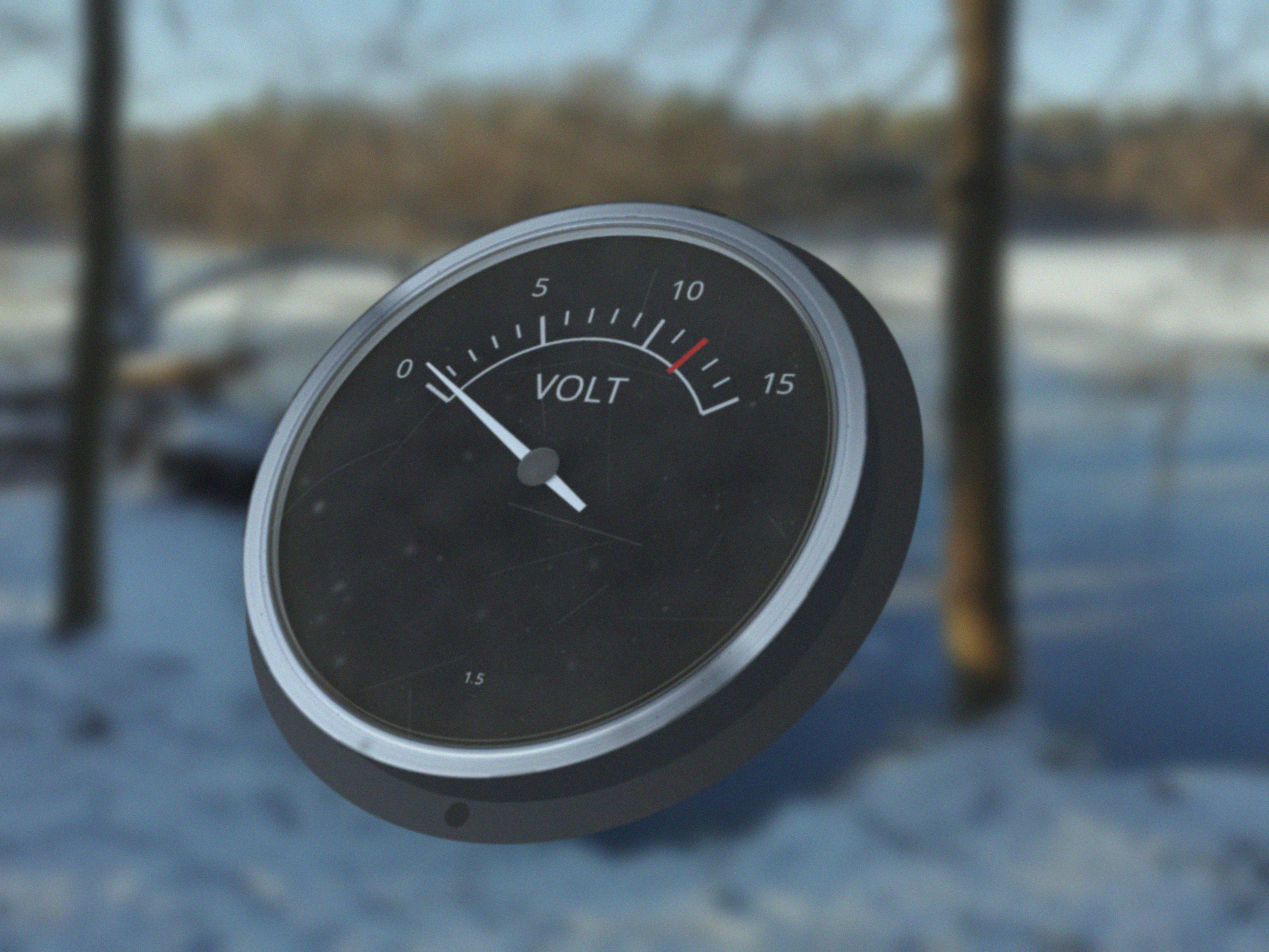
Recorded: 0.5 (V)
